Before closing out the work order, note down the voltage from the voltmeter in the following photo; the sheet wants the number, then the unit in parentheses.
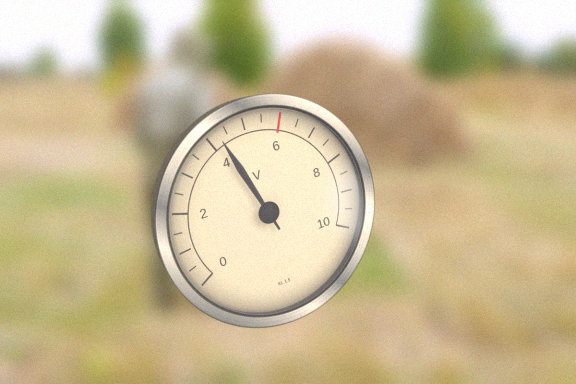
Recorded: 4.25 (V)
